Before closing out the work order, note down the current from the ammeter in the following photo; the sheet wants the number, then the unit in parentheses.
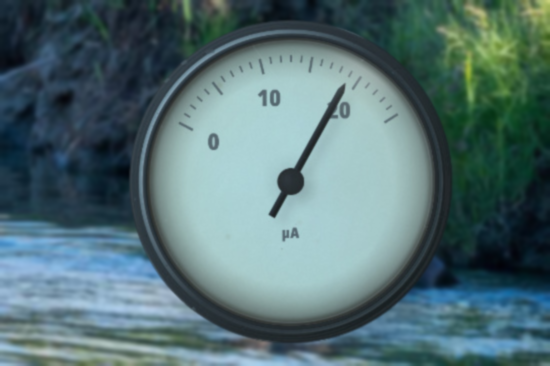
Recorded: 19 (µA)
